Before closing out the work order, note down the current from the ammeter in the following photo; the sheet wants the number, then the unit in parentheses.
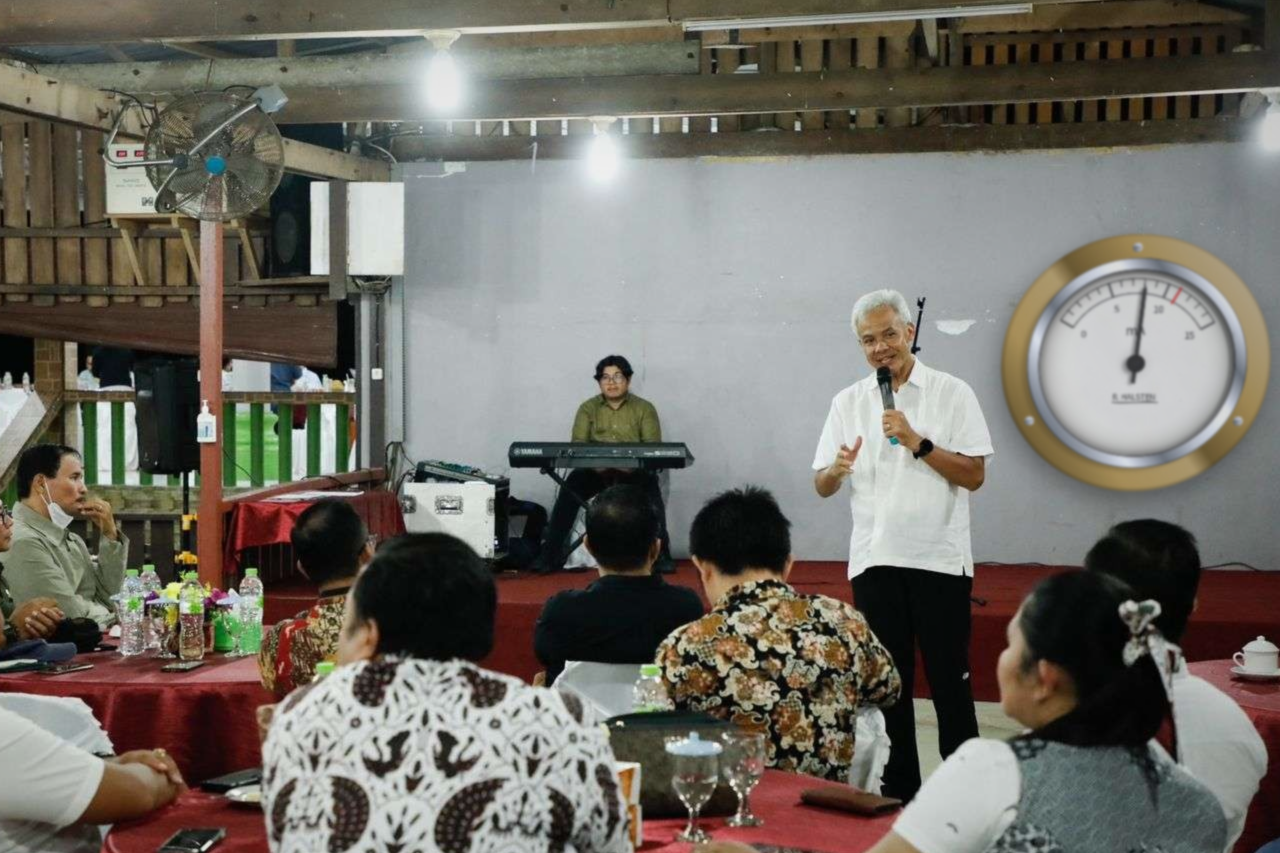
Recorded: 8 (mA)
